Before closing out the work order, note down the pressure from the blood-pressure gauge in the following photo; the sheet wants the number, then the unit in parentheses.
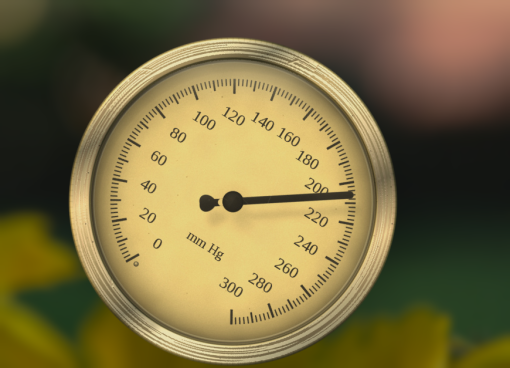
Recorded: 206 (mmHg)
